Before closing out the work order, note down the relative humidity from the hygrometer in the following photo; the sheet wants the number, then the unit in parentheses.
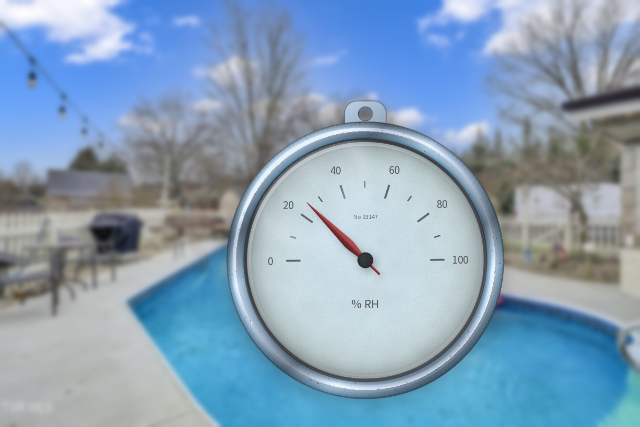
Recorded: 25 (%)
